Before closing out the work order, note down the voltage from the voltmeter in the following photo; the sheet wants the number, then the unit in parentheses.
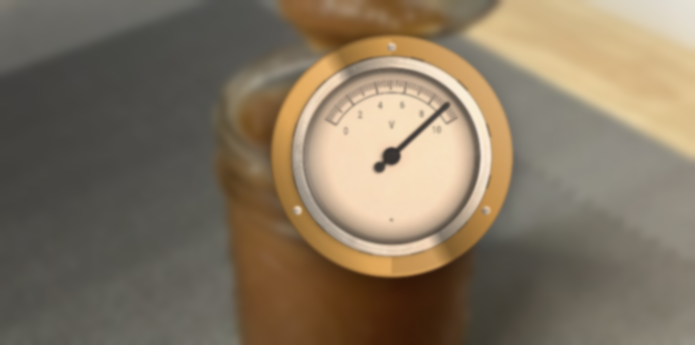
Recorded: 9 (V)
